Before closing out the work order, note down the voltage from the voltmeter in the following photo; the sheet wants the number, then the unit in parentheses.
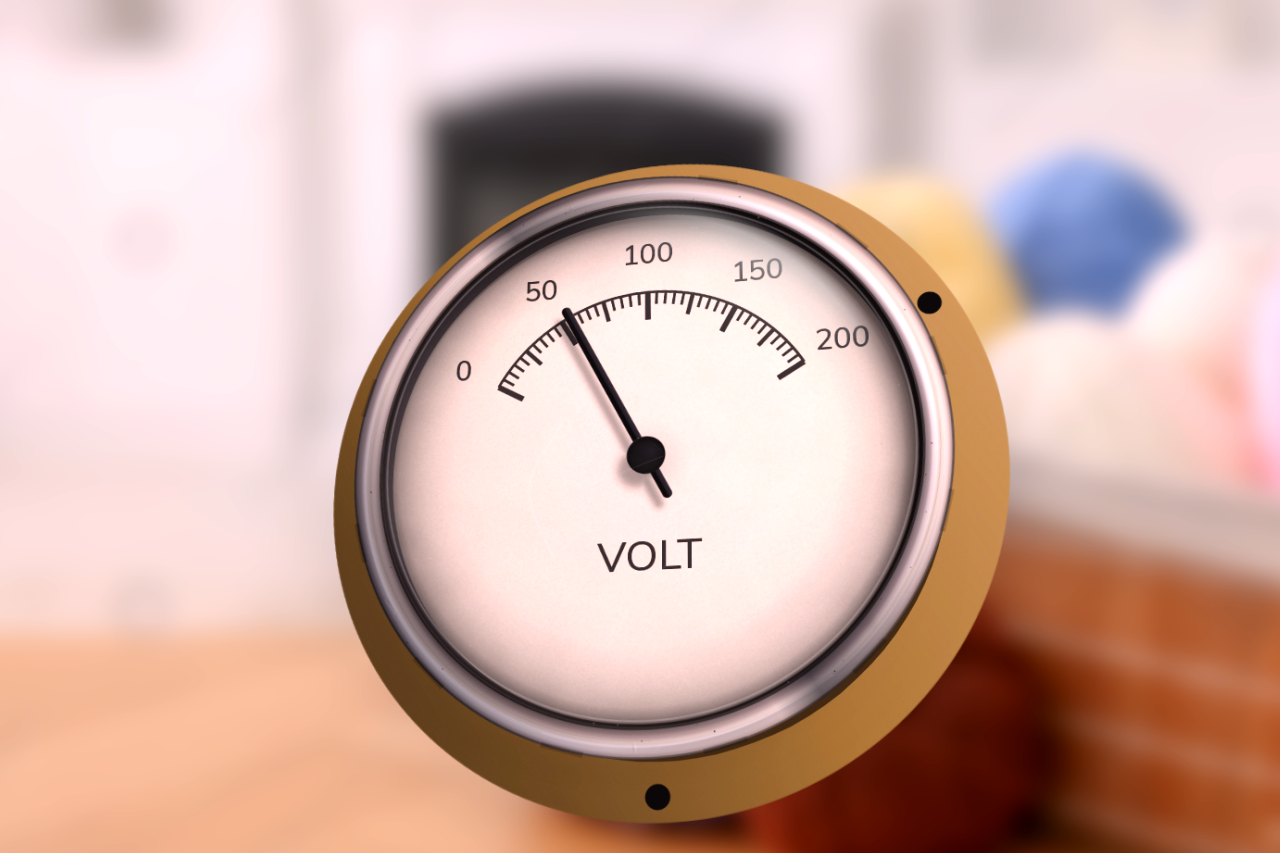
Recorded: 55 (V)
